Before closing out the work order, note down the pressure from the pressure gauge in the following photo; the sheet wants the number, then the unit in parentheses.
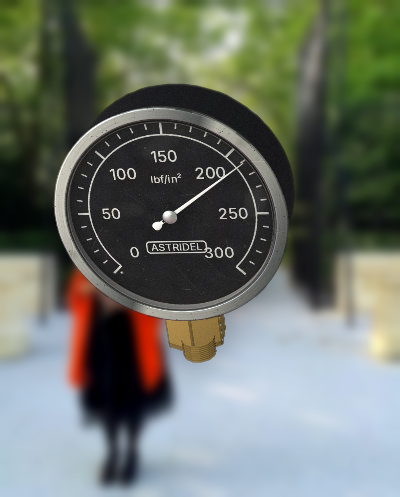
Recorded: 210 (psi)
